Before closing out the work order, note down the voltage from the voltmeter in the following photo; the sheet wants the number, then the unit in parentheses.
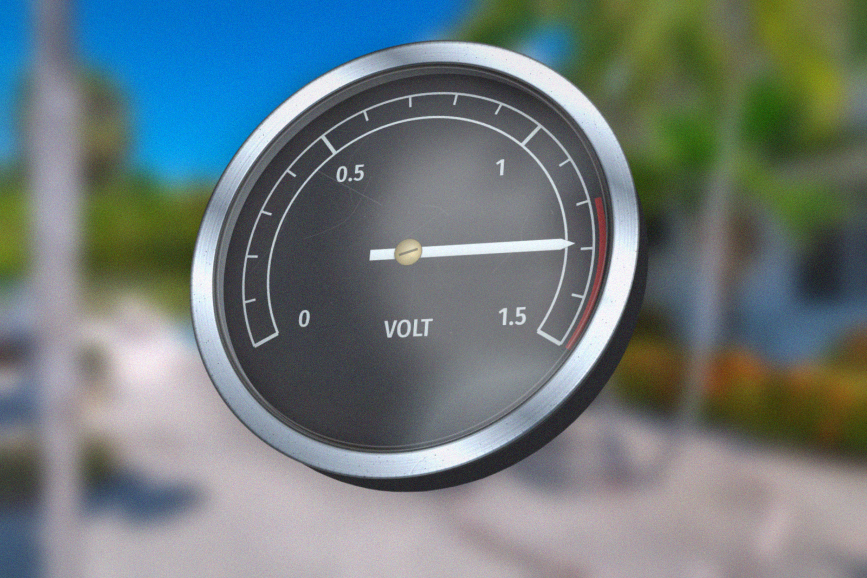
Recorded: 1.3 (V)
